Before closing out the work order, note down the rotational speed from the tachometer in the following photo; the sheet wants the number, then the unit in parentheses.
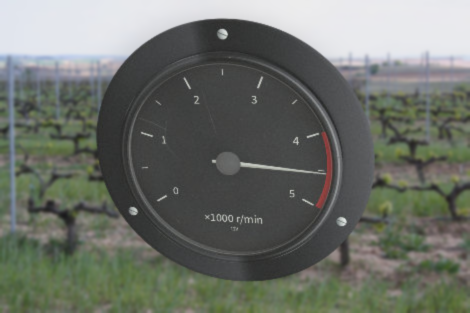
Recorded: 4500 (rpm)
